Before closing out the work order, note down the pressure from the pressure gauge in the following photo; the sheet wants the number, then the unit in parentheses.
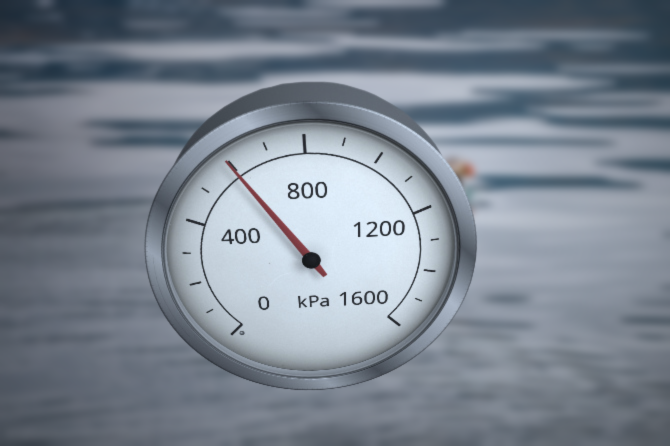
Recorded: 600 (kPa)
